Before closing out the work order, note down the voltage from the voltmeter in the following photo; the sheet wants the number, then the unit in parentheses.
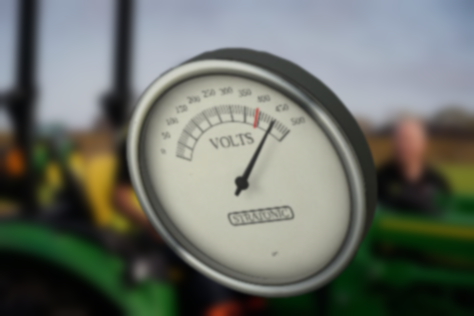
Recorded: 450 (V)
